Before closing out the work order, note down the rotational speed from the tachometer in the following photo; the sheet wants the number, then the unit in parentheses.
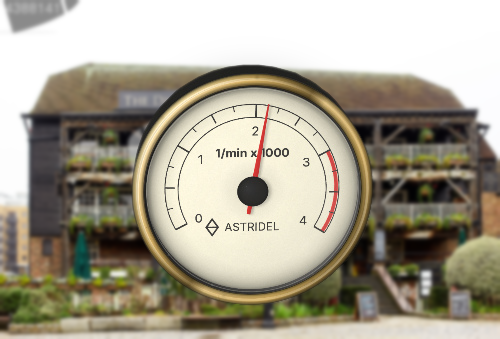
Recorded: 2125 (rpm)
